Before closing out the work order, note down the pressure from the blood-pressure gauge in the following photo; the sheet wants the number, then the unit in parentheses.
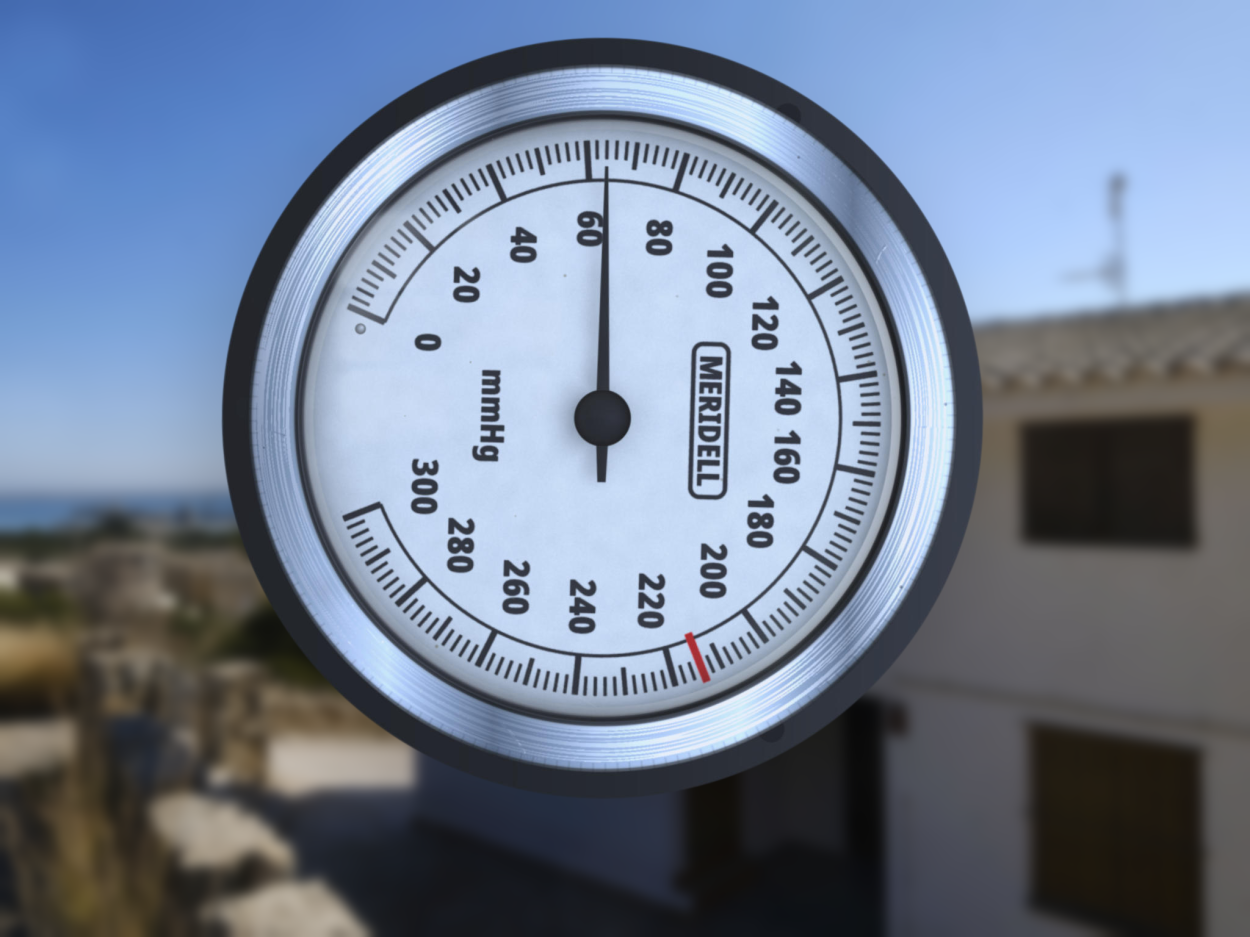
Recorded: 64 (mmHg)
